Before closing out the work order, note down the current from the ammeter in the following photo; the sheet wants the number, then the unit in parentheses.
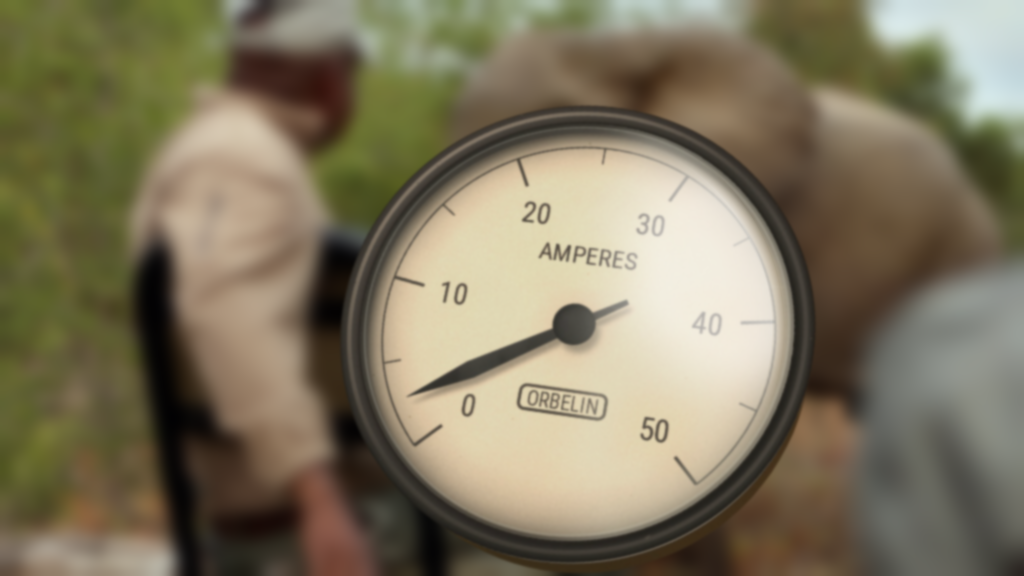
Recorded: 2.5 (A)
